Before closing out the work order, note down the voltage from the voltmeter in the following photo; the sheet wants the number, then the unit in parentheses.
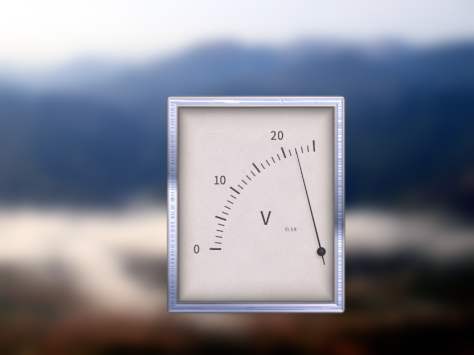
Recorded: 22 (V)
